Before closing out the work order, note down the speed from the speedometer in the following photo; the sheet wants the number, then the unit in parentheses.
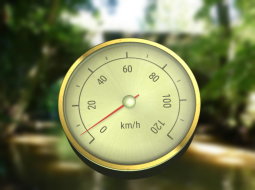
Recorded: 5 (km/h)
